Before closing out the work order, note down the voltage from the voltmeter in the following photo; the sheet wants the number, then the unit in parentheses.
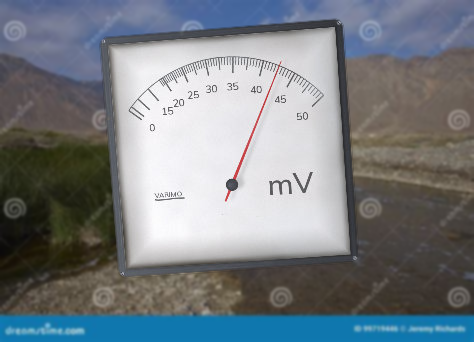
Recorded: 42.5 (mV)
